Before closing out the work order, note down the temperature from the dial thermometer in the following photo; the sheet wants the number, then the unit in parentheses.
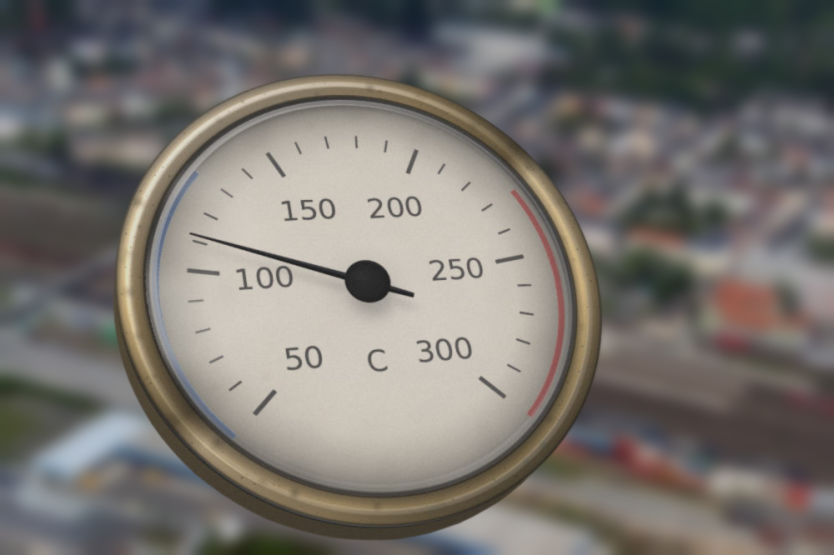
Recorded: 110 (°C)
